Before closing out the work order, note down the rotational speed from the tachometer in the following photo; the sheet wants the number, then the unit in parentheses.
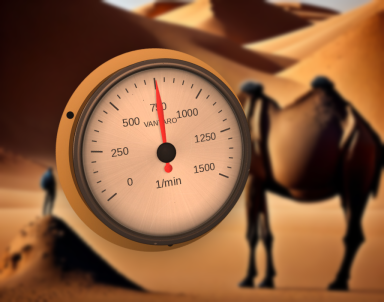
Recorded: 750 (rpm)
